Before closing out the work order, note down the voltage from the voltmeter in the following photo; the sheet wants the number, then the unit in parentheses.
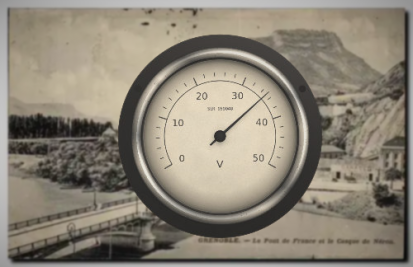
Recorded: 35 (V)
